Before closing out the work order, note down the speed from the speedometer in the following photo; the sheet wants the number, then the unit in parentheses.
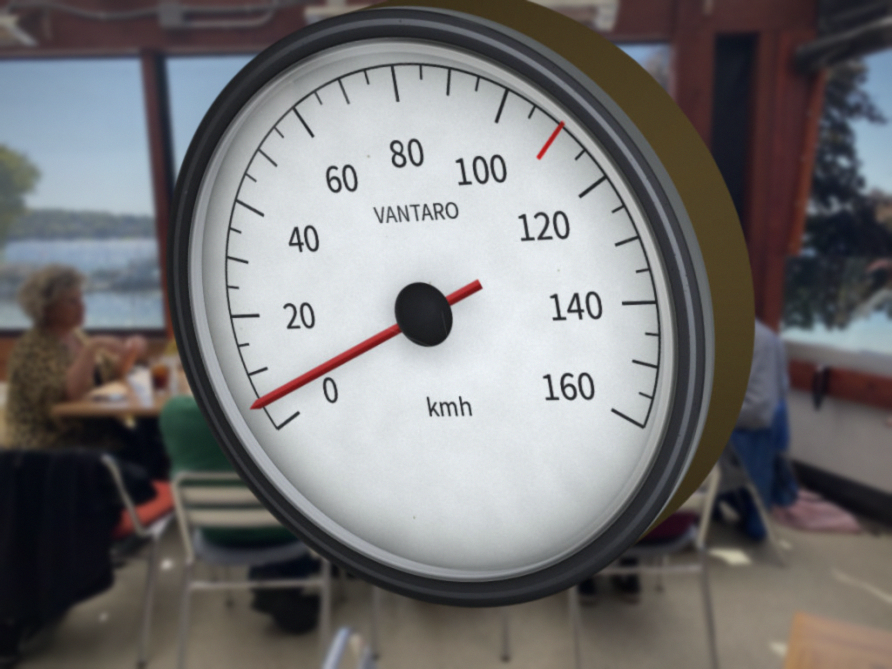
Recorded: 5 (km/h)
